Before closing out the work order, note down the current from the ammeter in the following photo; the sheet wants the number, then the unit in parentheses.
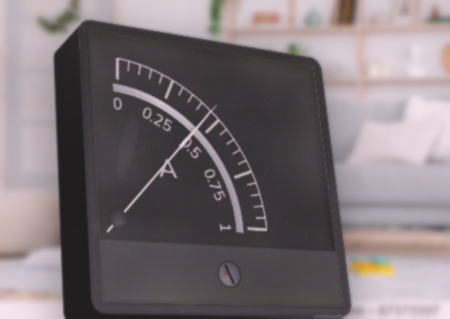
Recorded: 0.45 (A)
